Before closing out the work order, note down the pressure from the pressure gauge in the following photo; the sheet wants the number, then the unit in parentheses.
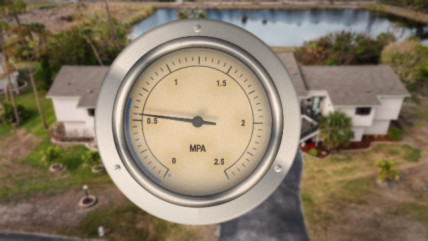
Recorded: 0.55 (MPa)
